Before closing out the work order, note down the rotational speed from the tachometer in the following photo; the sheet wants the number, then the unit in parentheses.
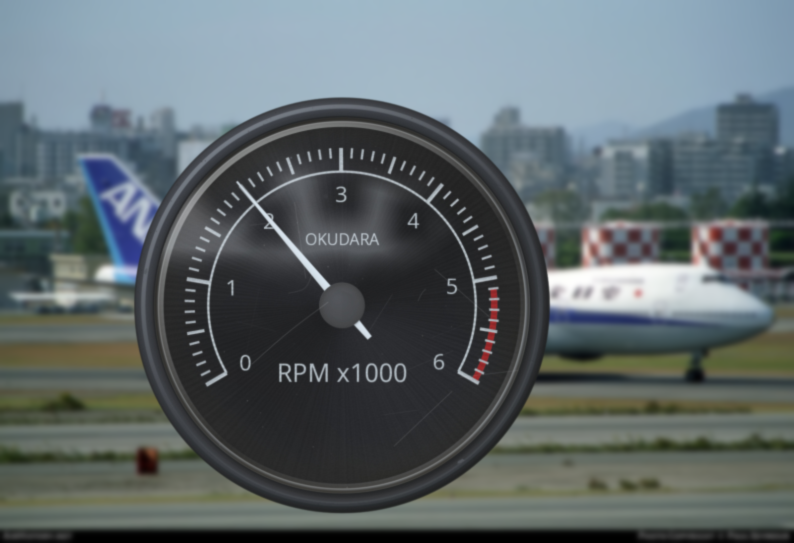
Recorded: 2000 (rpm)
